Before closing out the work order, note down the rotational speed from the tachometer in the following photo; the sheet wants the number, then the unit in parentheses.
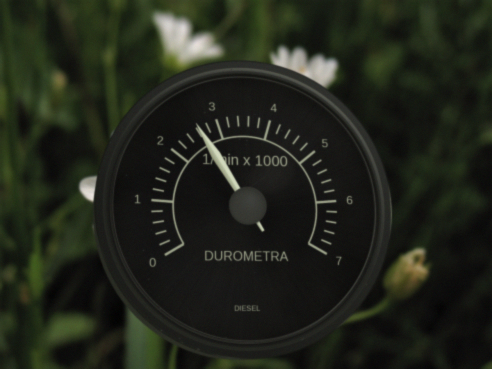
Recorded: 2600 (rpm)
